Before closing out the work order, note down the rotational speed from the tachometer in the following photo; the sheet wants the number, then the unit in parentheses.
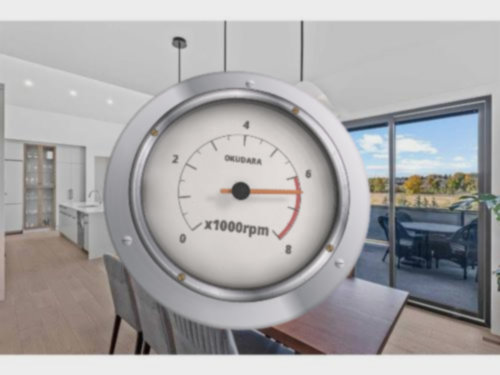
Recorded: 6500 (rpm)
